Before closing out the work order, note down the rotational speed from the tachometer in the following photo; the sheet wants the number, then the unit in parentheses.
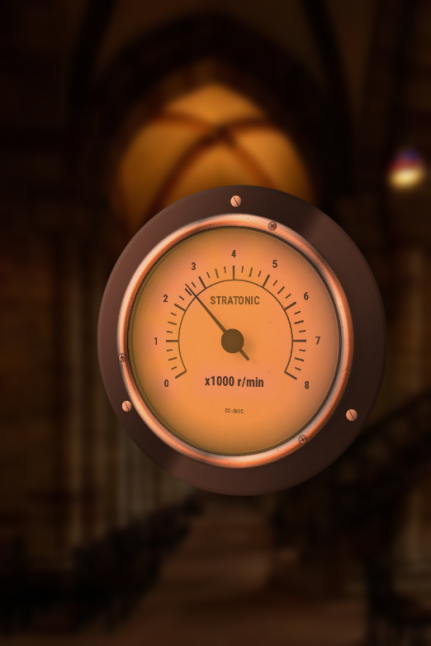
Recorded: 2625 (rpm)
